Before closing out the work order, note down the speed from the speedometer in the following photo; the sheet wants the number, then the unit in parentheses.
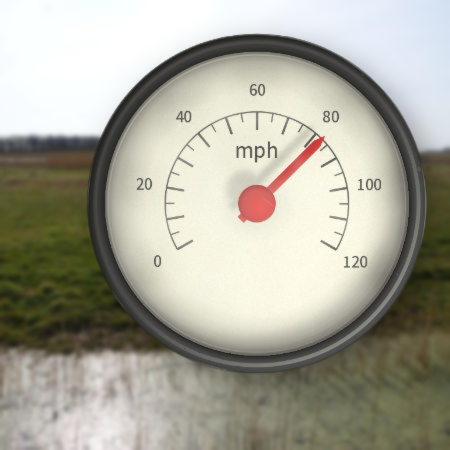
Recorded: 82.5 (mph)
